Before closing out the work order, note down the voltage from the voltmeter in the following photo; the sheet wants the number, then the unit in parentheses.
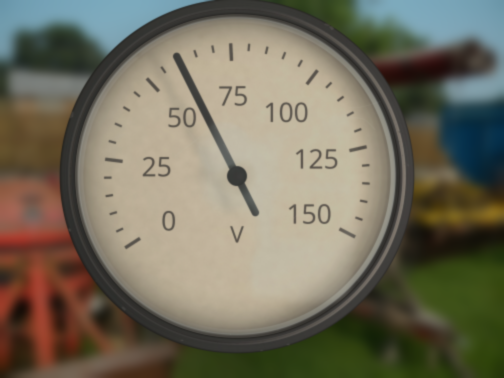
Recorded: 60 (V)
